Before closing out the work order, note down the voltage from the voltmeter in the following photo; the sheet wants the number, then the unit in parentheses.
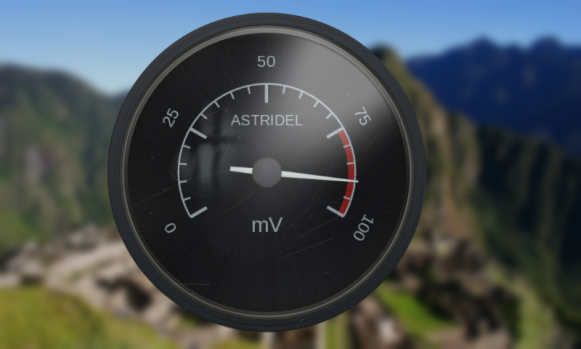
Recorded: 90 (mV)
